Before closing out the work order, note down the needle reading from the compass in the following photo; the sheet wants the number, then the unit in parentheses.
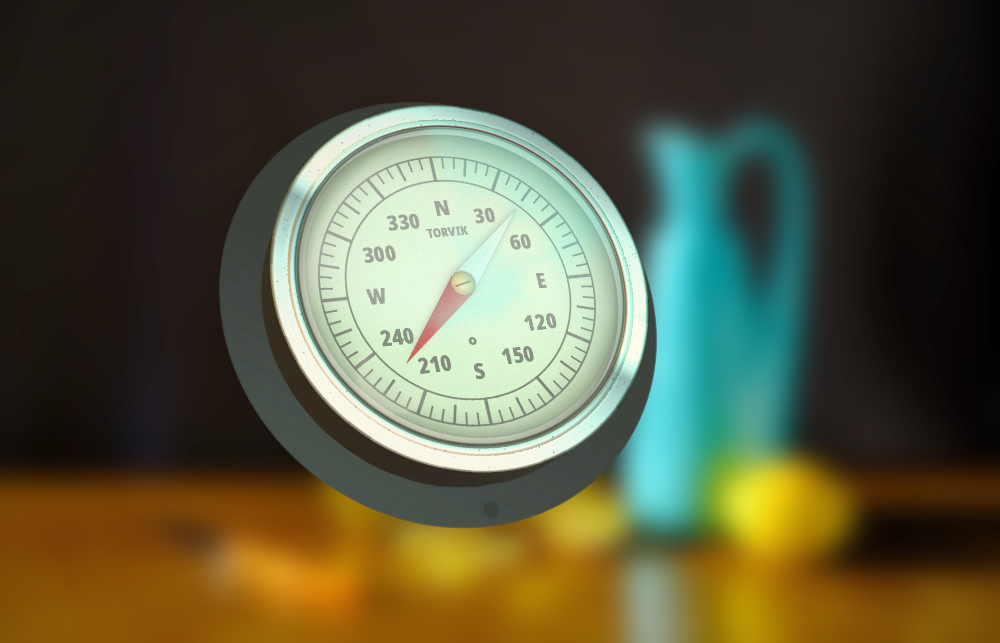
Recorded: 225 (°)
